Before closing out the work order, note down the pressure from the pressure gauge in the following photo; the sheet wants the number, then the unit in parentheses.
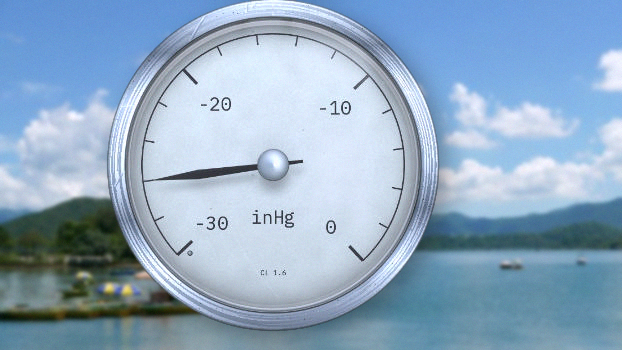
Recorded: -26 (inHg)
